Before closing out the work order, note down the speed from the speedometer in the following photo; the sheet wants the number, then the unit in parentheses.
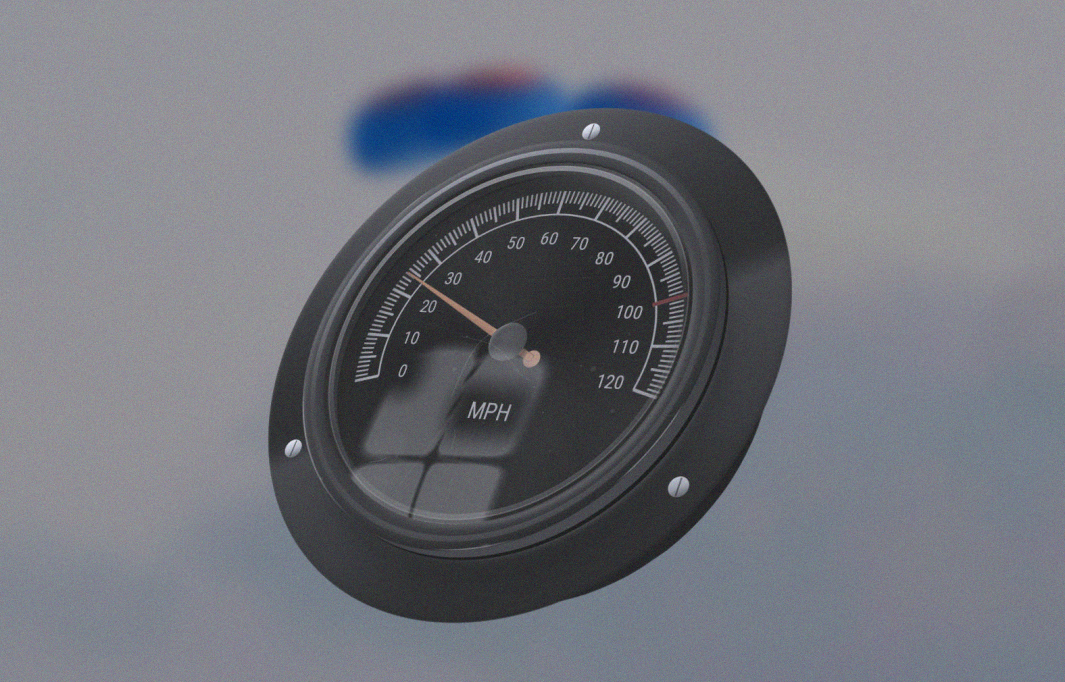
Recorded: 24 (mph)
